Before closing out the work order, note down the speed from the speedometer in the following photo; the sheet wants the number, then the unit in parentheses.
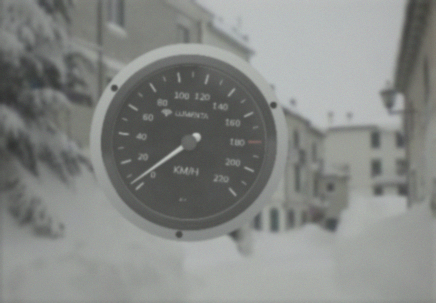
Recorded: 5 (km/h)
